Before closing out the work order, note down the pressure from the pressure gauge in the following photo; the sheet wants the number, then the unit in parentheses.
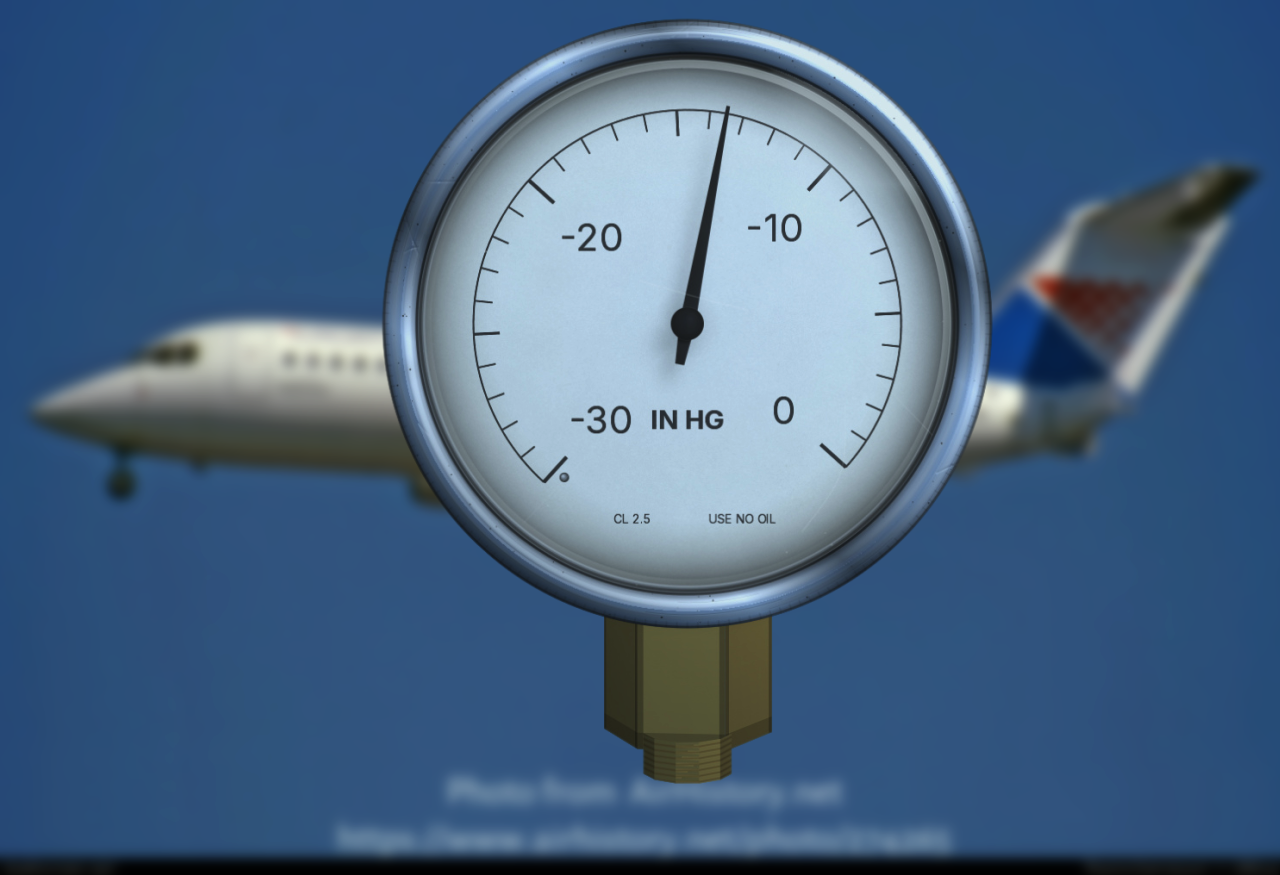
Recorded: -13.5 (inHg)
